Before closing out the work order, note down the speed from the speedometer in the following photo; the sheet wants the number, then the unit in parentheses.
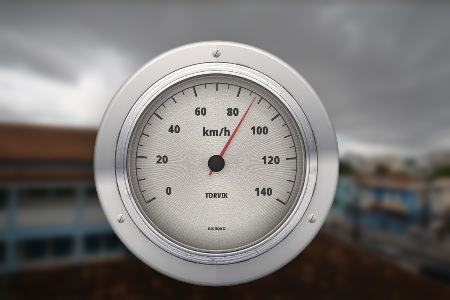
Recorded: 87.5 (km/h)
